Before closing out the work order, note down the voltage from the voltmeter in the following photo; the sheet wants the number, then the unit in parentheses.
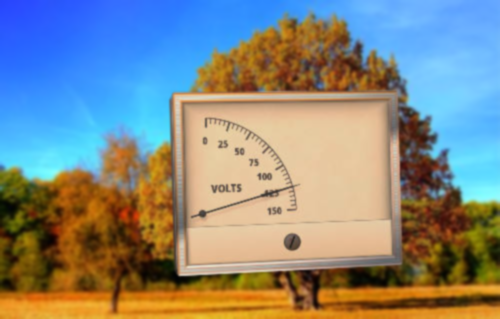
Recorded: 125 (V)
